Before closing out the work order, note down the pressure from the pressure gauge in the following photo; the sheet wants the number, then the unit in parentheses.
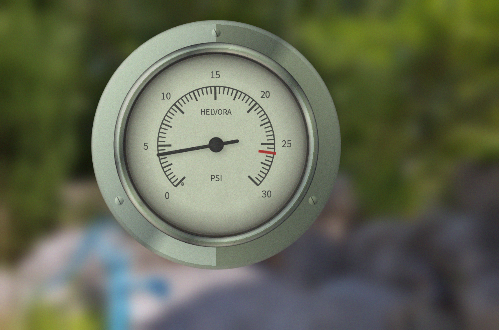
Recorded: 4 (psi)
